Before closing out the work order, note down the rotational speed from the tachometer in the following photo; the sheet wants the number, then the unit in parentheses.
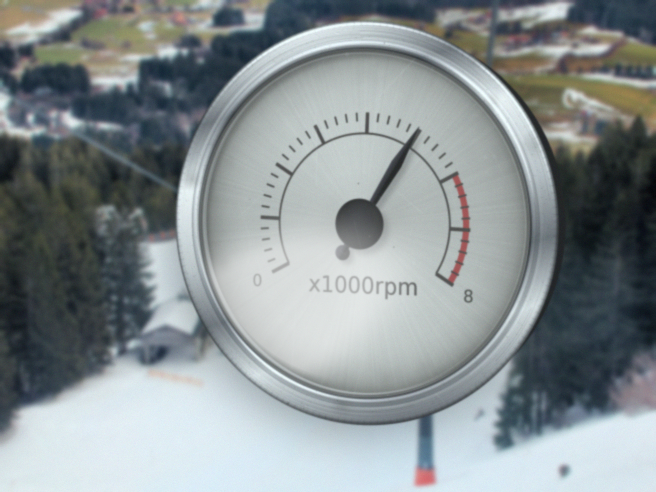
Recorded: 5000 (rpm)
